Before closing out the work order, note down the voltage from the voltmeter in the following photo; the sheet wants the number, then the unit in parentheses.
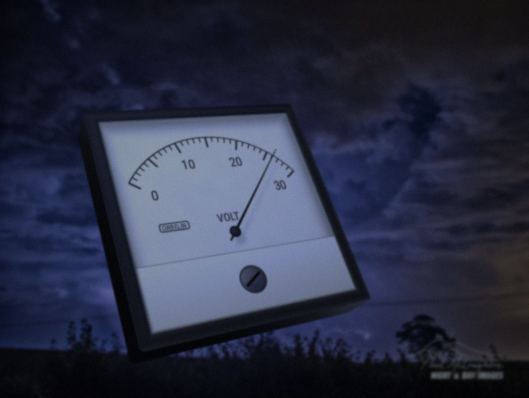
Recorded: 26 (V)
